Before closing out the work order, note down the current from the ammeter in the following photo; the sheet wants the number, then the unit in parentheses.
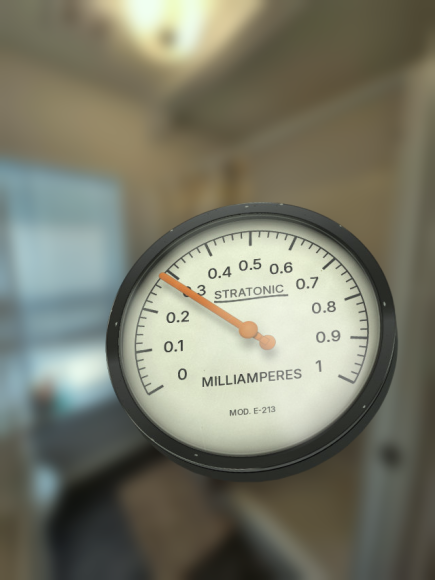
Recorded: 0.28 (mA)
